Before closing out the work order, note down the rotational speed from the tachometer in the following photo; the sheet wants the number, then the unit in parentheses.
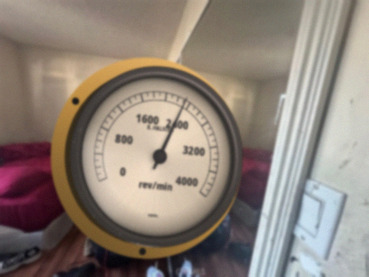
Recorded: 2300 (rpm)
